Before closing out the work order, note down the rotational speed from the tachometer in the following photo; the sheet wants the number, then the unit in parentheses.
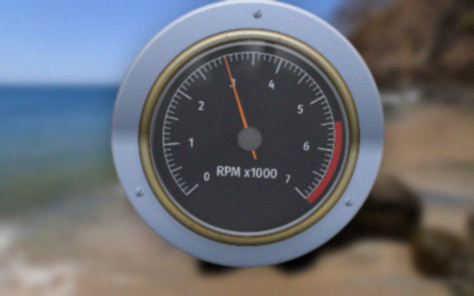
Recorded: 3000 (rpm)
